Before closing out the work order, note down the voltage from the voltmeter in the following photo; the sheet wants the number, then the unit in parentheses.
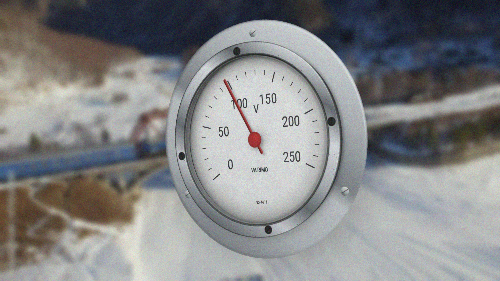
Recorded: 100 (V)
